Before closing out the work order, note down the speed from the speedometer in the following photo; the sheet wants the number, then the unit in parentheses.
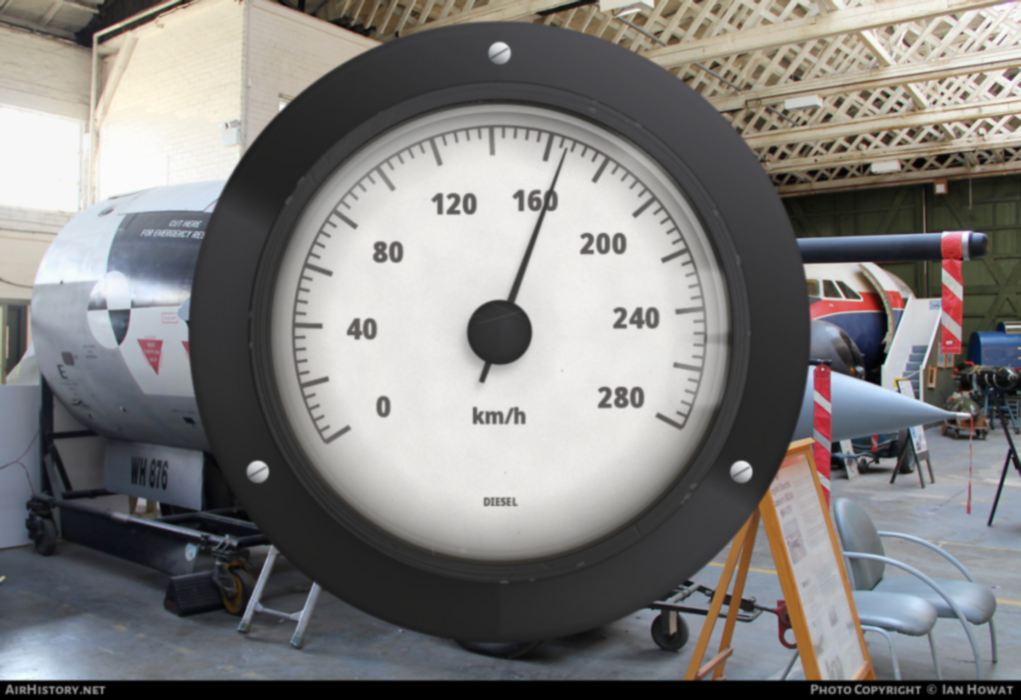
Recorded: 166 (km/h)
